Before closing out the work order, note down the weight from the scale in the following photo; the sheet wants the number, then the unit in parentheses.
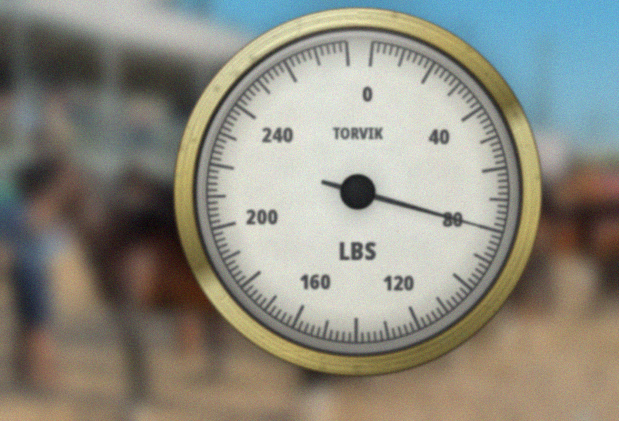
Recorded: 80 (lb)
